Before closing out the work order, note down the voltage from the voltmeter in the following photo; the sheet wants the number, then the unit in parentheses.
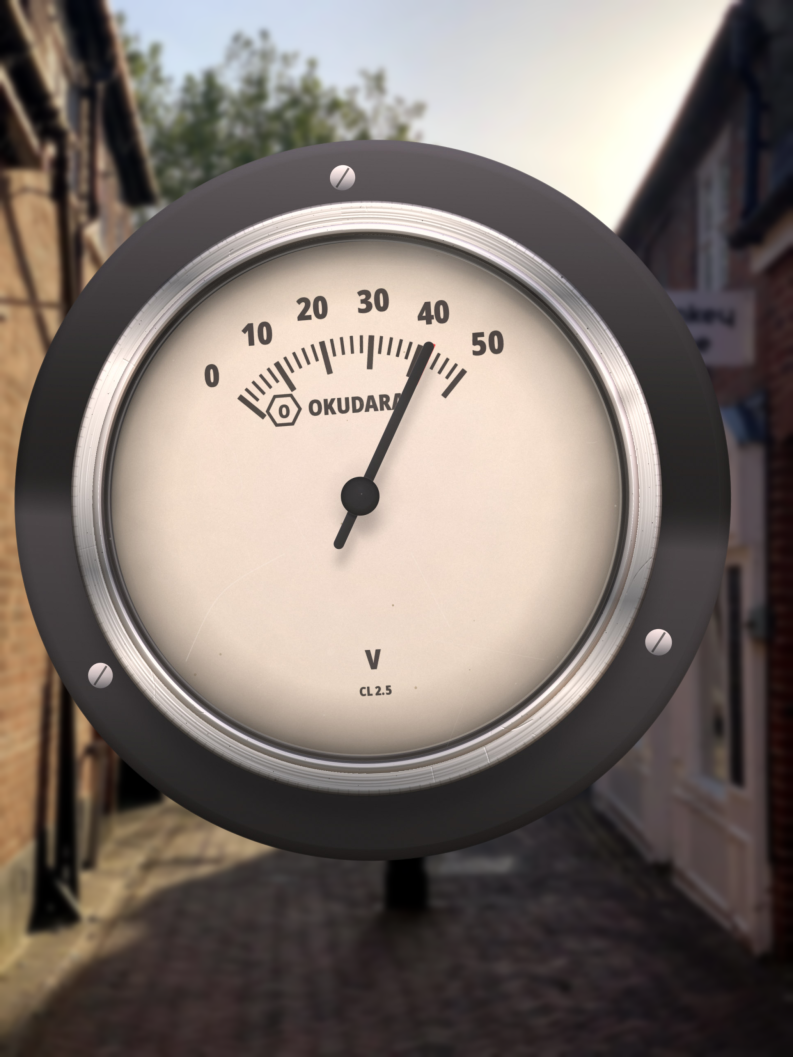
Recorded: 42 (V)
